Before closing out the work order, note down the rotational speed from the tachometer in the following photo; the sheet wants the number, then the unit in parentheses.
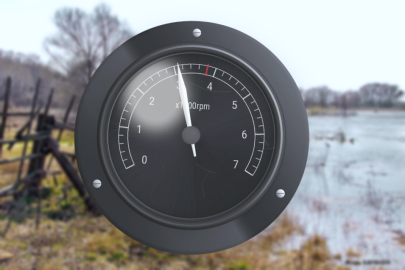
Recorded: 3100 (rpm)
